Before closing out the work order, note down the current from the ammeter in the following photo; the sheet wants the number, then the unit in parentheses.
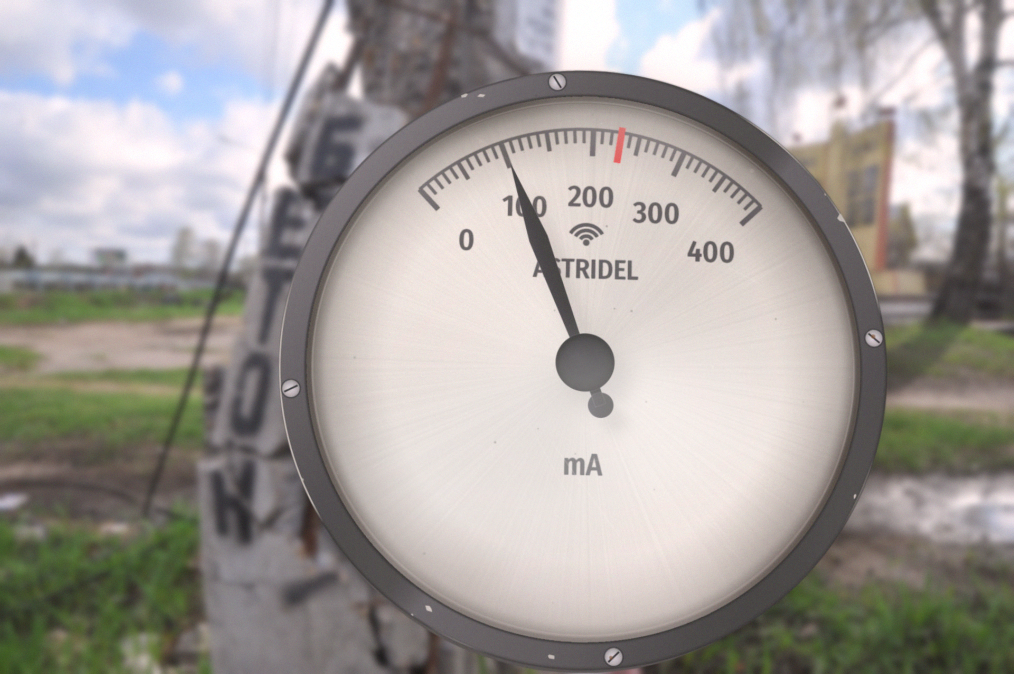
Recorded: 100 (mA)
